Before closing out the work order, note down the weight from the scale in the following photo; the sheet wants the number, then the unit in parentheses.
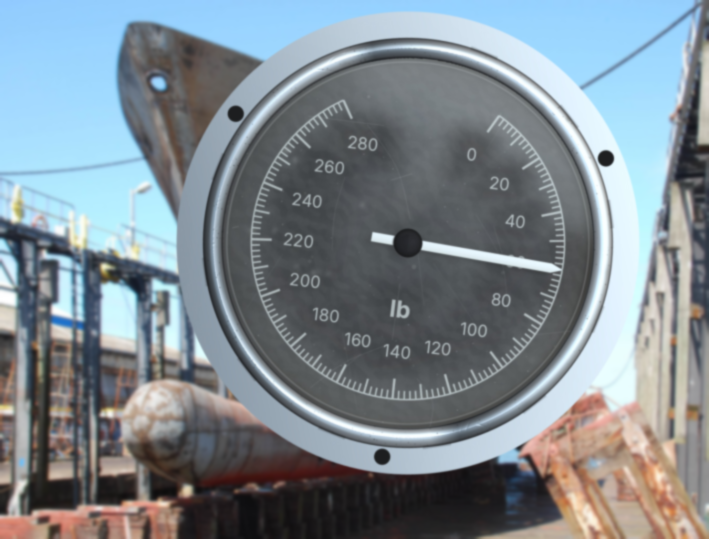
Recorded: 60 (lb)
